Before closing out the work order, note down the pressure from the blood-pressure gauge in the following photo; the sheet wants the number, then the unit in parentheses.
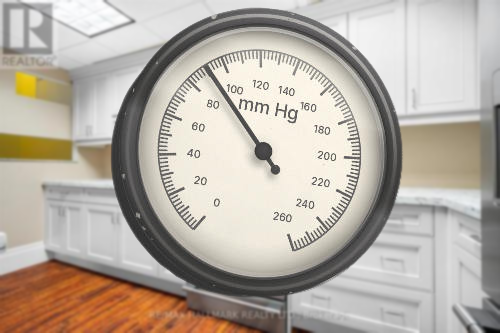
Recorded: 90 (mmHg)
